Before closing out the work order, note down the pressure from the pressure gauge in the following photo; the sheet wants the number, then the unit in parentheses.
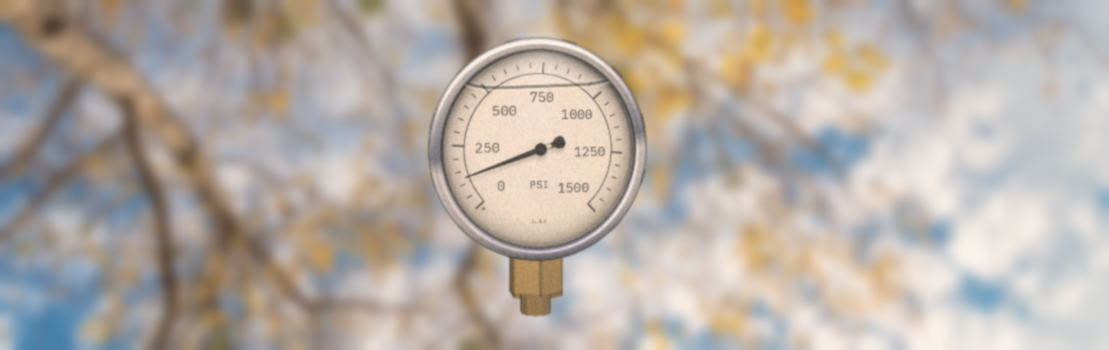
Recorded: 125 (psi)
